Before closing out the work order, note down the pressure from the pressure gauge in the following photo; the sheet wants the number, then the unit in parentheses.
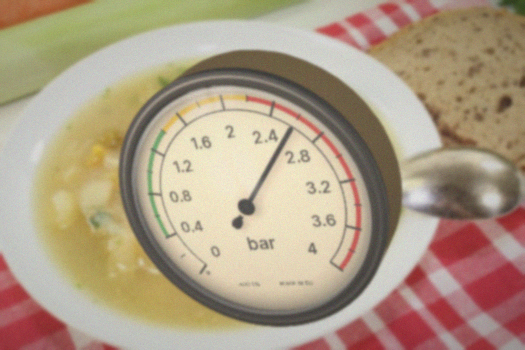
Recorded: 2.6 (bar)
